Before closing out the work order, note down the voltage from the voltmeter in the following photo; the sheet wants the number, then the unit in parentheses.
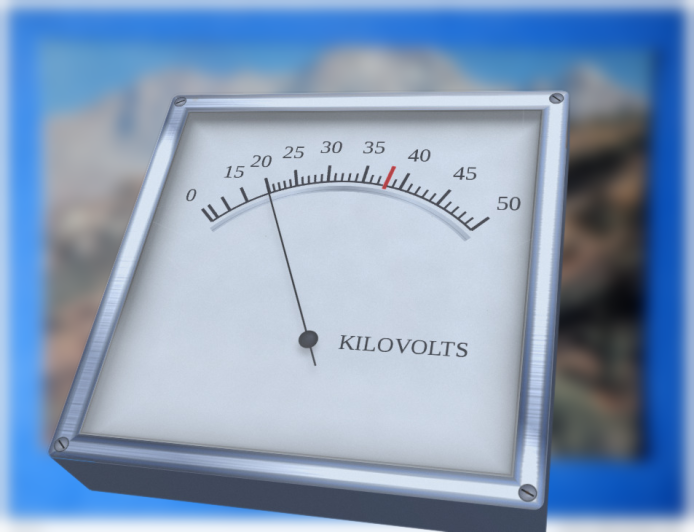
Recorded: 20 (kV)
